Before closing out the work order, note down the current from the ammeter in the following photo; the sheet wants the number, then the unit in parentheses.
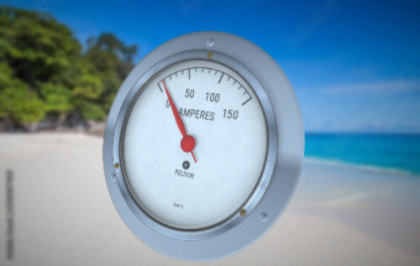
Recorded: 10 (A)
